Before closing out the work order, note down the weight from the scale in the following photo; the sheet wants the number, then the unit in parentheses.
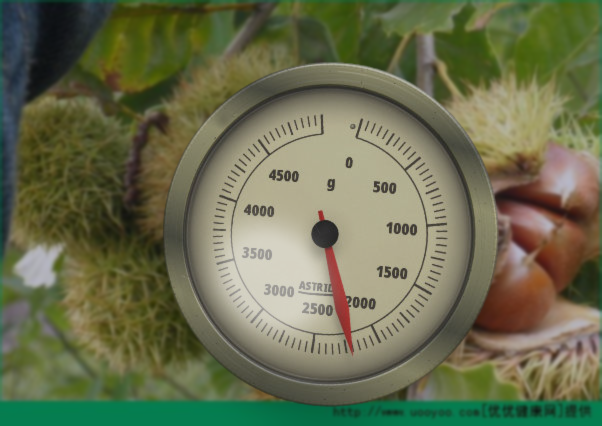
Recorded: 2200 (g)
